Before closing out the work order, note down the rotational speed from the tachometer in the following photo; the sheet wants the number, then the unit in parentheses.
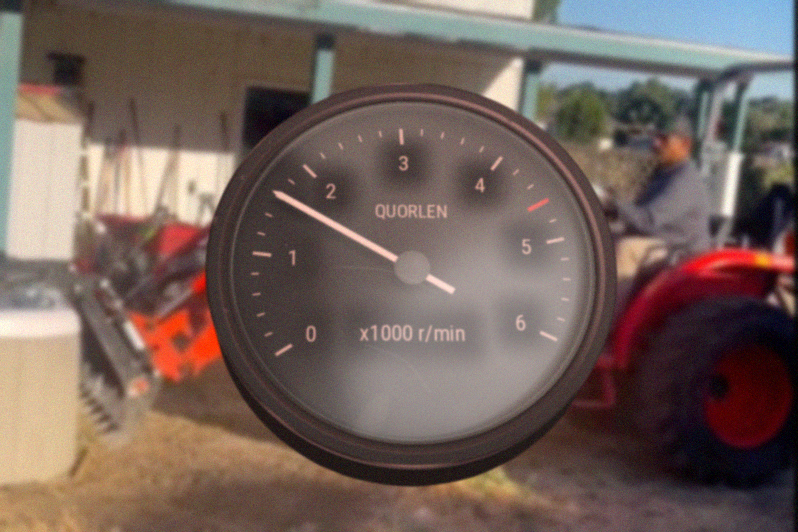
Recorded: 1600 (rpm)
